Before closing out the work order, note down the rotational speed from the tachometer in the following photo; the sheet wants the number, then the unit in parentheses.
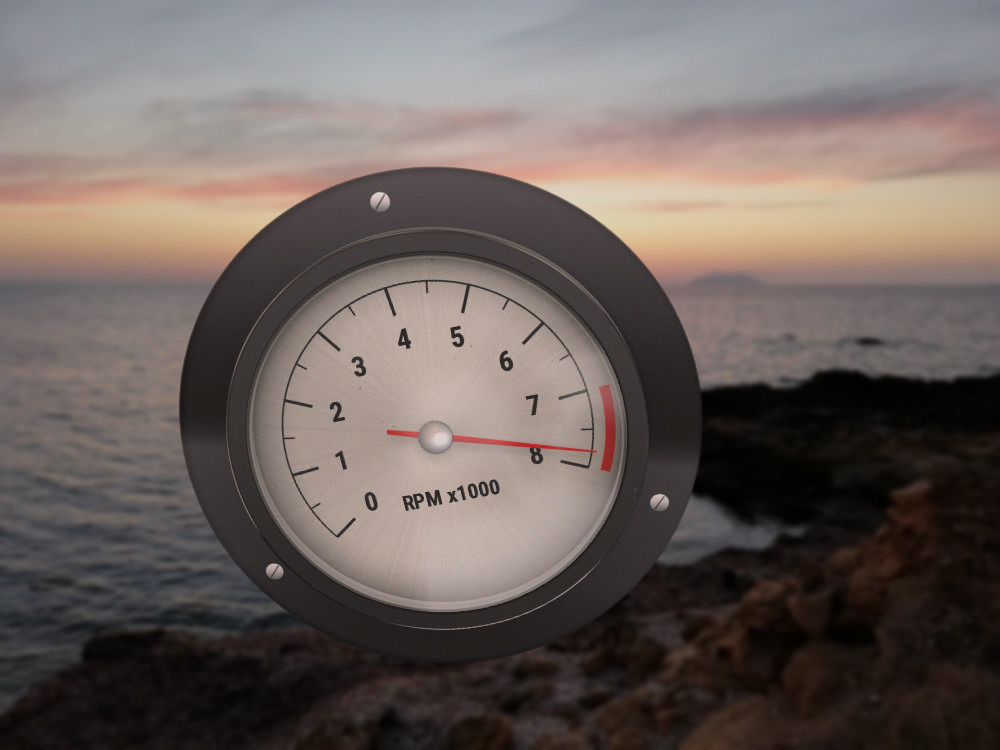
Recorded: 7750 (rpm)
